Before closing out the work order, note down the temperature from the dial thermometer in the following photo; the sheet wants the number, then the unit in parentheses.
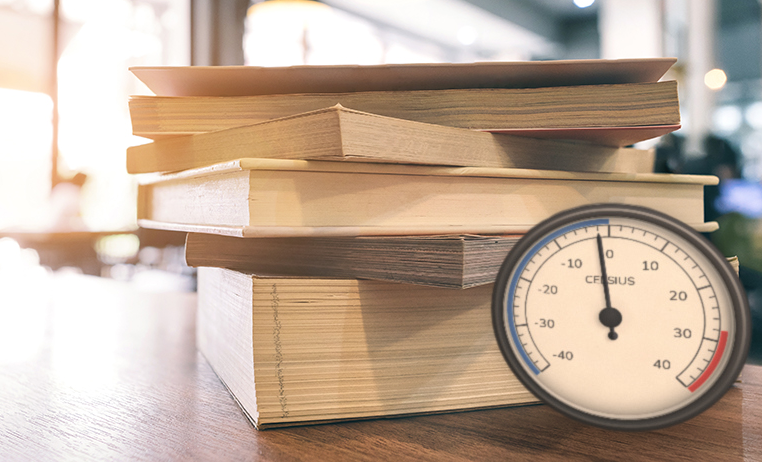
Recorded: -2 (°C)
